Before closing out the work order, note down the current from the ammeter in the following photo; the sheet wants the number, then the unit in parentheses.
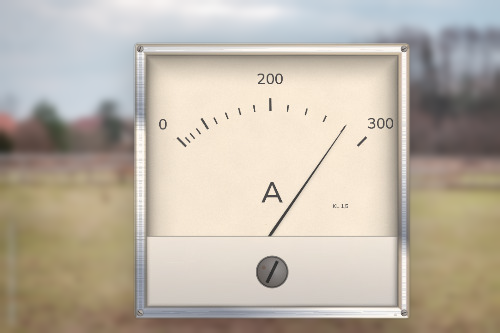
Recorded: 280 (A)
